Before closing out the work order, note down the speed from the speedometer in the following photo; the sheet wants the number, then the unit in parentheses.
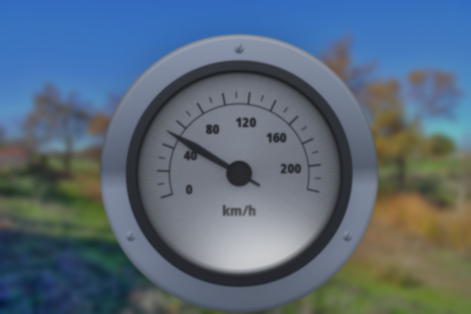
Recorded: 50 (km/h)
